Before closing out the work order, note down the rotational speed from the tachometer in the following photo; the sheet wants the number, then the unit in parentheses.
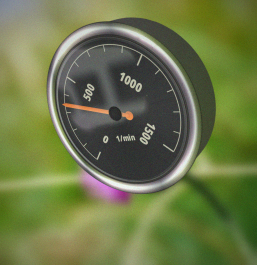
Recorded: 350 (rpm)
